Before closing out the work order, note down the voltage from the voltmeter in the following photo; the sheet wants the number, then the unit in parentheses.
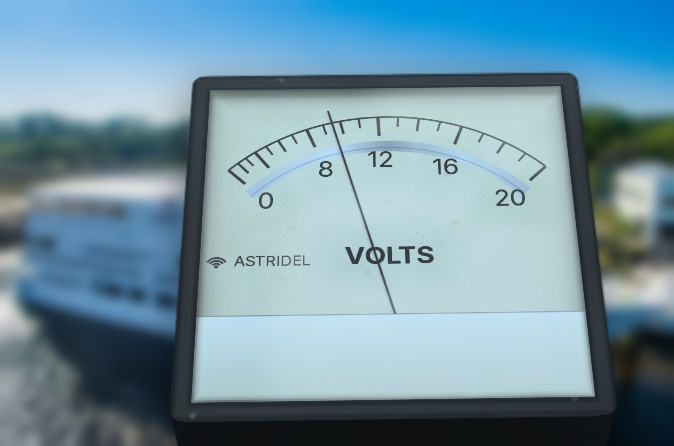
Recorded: 9.5 (V)
